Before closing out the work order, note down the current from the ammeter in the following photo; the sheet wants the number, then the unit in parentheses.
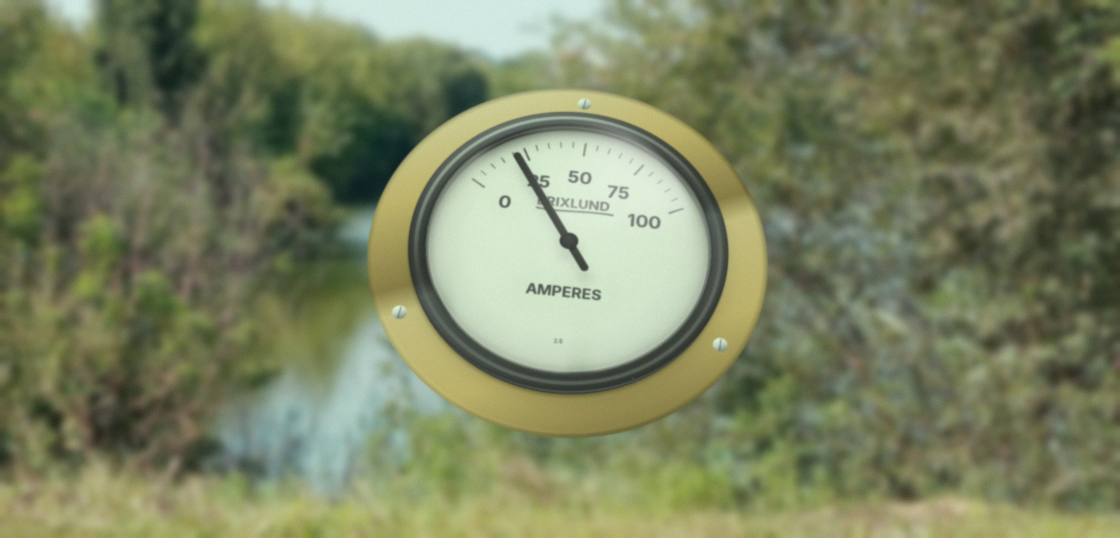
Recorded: 20 (A)
